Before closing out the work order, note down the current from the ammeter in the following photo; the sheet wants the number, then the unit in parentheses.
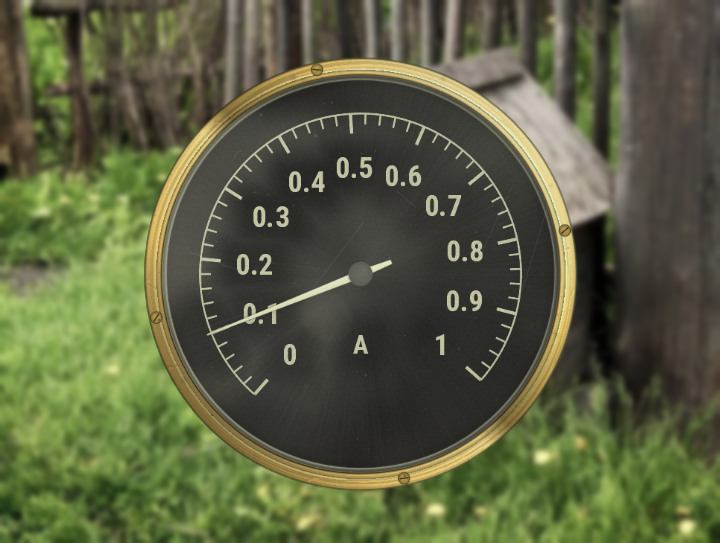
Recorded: 0.1 (A)
